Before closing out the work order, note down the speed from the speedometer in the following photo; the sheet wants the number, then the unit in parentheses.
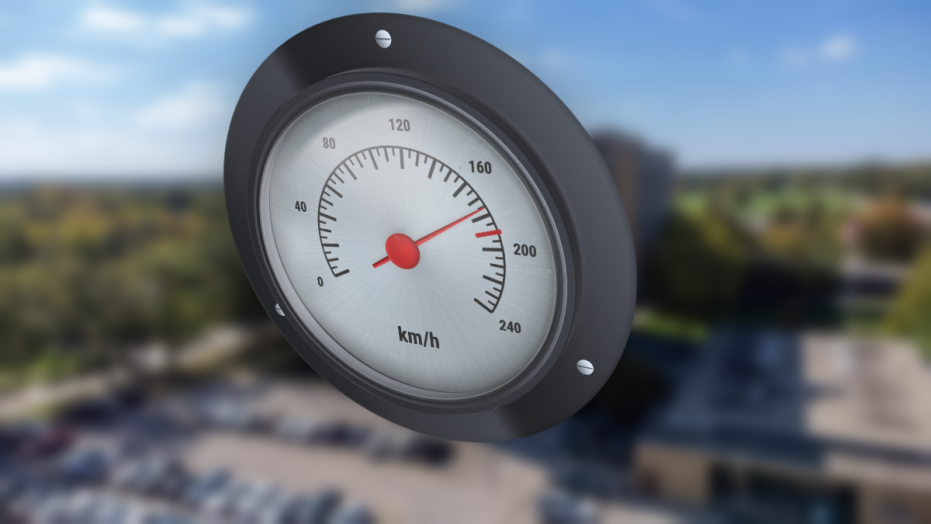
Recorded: 175 (km/h)
